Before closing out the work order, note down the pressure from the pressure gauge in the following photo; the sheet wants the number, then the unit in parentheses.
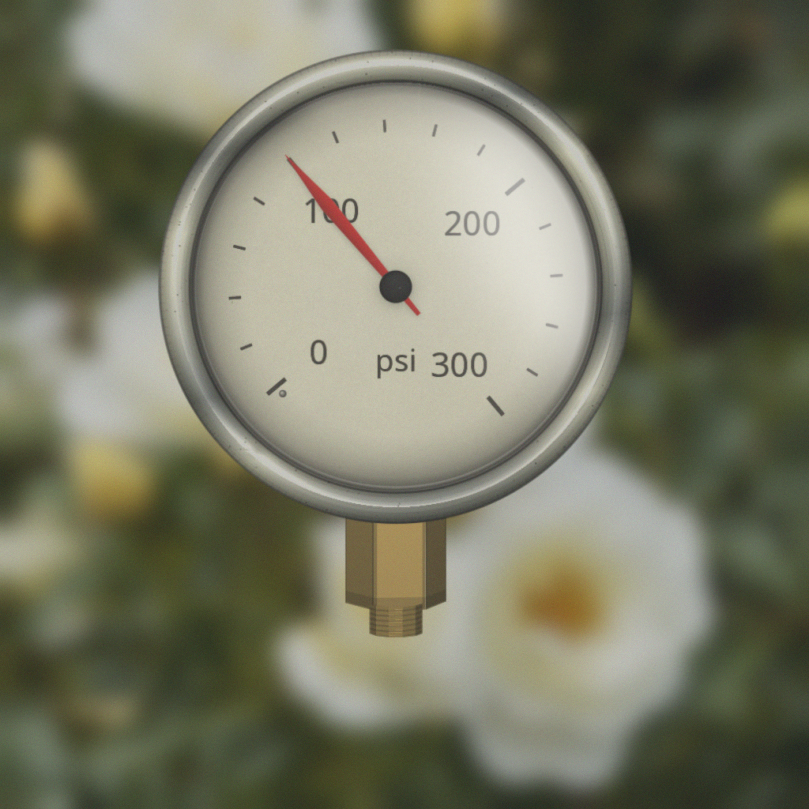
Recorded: 100 (psi)
